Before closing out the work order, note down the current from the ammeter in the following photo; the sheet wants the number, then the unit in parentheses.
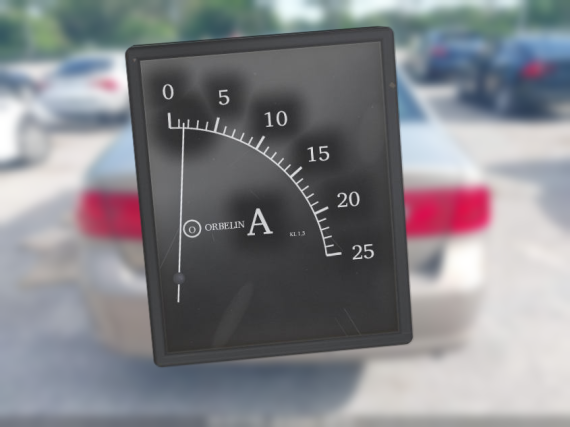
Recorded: 1.5 (A)
